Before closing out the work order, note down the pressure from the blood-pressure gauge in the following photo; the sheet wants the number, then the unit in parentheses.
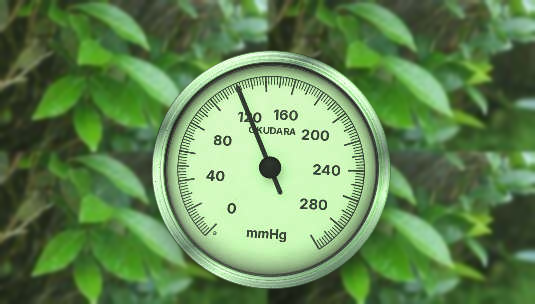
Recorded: 120 (mmHg)
